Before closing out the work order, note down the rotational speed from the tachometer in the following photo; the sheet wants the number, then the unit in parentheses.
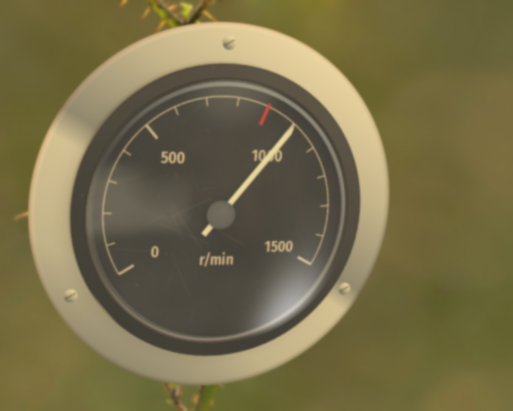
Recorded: 1000 (rpm)
